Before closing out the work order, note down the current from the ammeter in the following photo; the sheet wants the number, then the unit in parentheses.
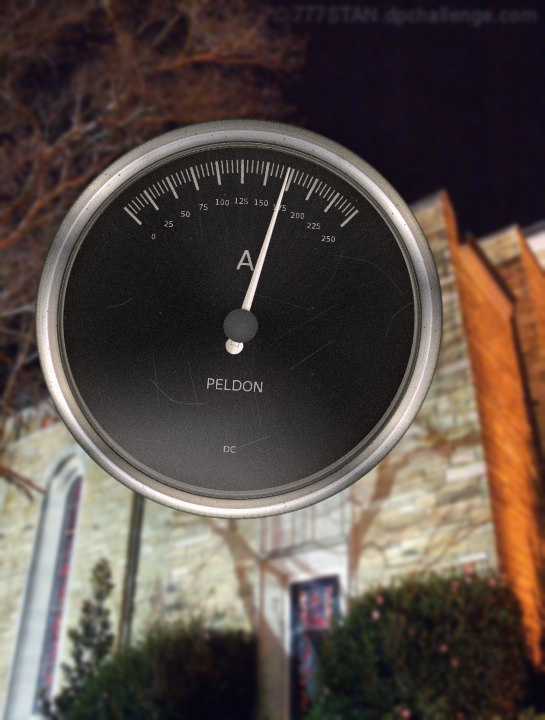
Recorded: 170 (A)
